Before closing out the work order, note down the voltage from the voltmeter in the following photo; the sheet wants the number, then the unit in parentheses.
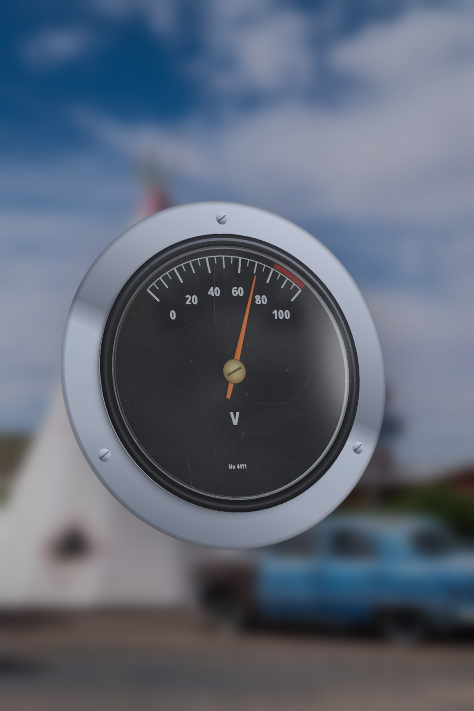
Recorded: 70 (V)
